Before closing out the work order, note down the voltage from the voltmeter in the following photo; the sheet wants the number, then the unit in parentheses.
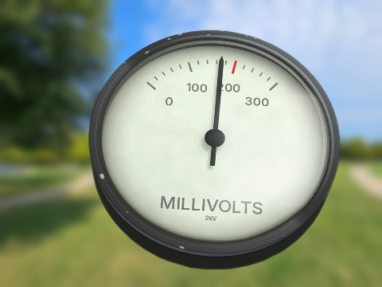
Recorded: 170 (mV)
